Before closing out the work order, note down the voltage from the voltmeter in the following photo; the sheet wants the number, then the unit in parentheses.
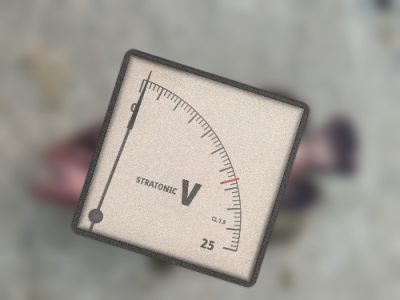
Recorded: 0.5 (V)
